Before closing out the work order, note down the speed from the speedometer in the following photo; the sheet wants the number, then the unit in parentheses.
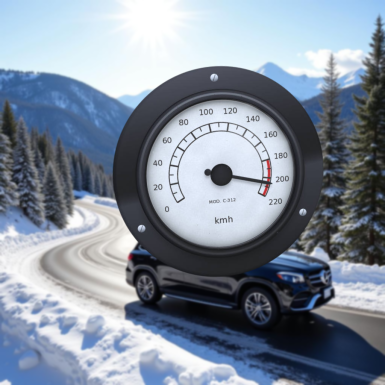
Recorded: 205 (km/h)
